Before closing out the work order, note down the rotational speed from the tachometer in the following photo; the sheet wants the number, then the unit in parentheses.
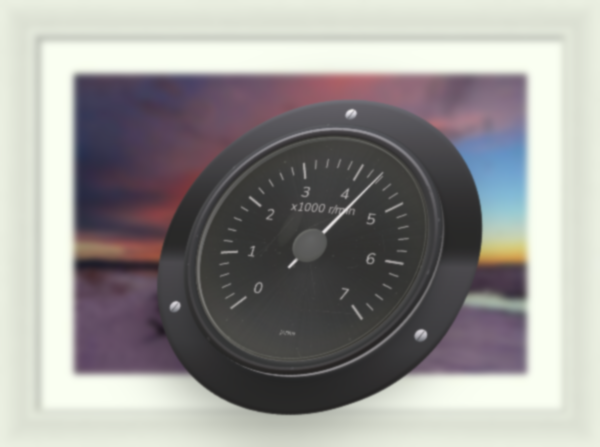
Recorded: 4400 (rpm)
